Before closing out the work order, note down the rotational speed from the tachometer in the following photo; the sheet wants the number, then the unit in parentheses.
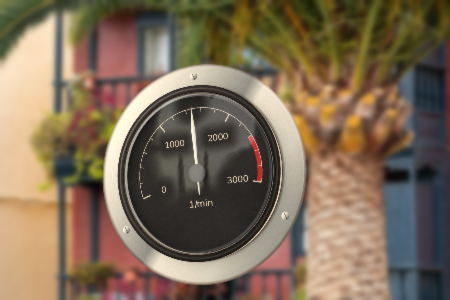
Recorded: 1500 (rpm)
